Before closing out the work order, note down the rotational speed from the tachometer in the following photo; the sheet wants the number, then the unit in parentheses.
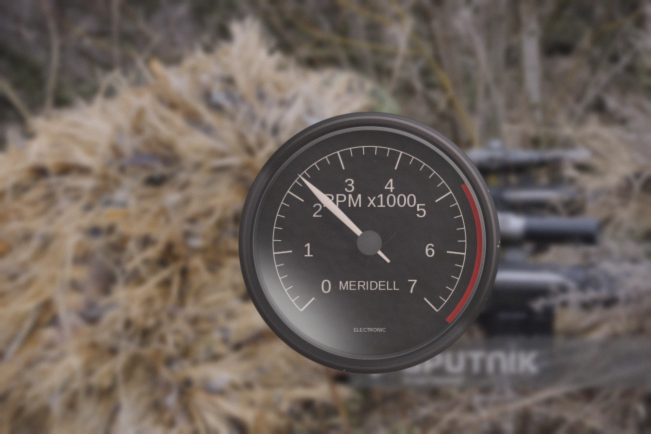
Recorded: 2300 (rpm)
